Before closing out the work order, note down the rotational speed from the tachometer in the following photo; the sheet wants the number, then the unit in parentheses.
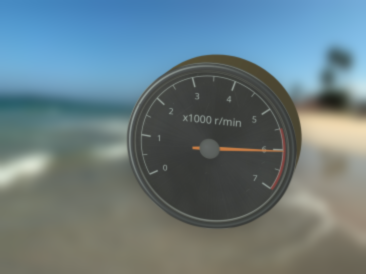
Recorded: 6000 (rpm)
